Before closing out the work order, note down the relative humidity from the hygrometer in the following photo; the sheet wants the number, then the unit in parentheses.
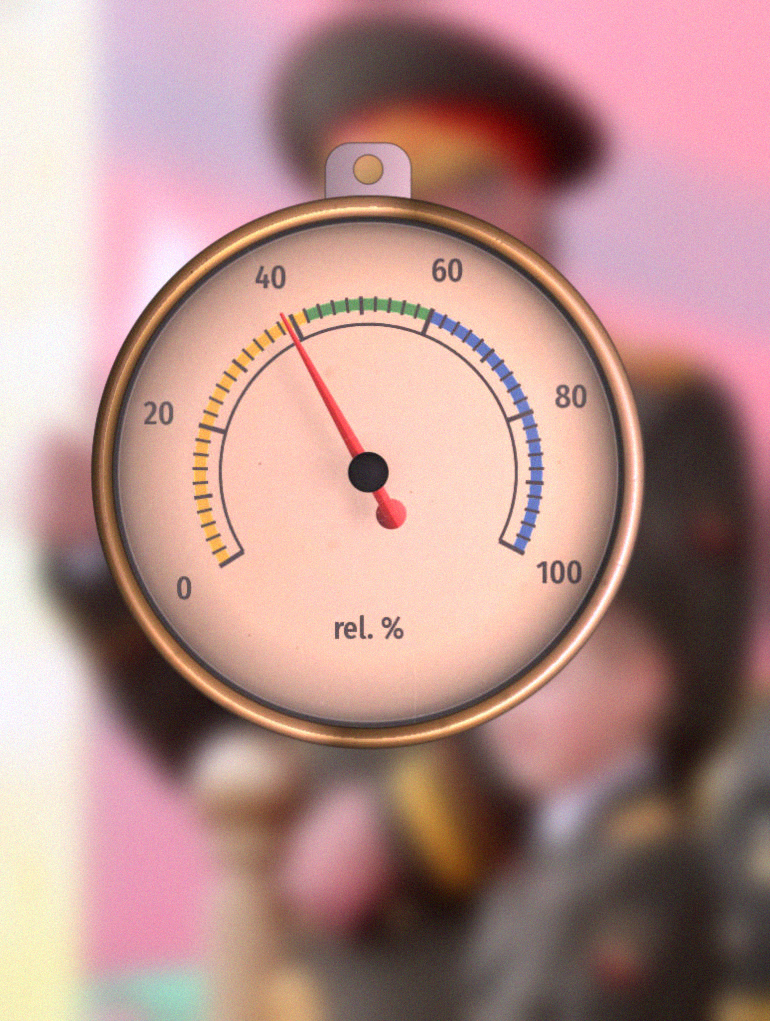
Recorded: 39 (%)
